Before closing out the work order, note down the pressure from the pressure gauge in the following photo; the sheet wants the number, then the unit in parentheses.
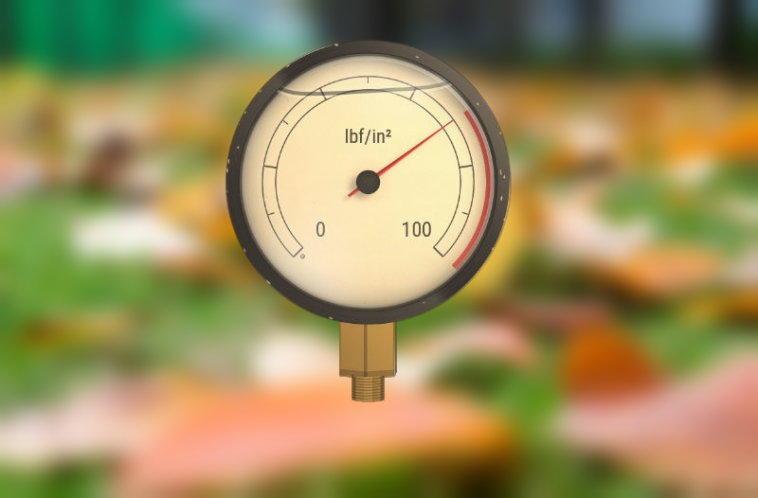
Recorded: 70 (psi)
